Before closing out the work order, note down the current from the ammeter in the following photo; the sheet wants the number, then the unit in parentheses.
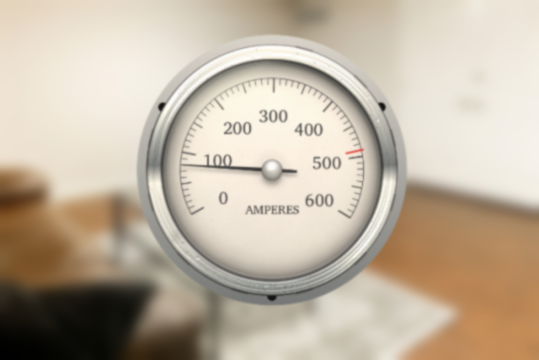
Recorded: 80 (A)
